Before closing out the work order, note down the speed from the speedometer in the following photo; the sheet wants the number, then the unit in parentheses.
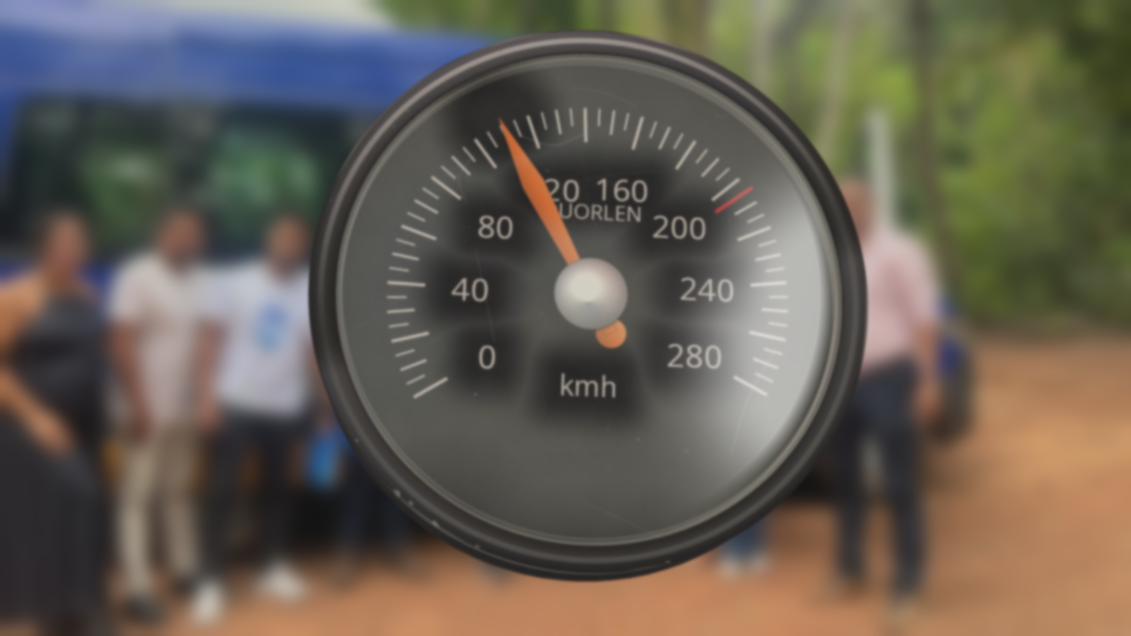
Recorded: 110 (km/h)
